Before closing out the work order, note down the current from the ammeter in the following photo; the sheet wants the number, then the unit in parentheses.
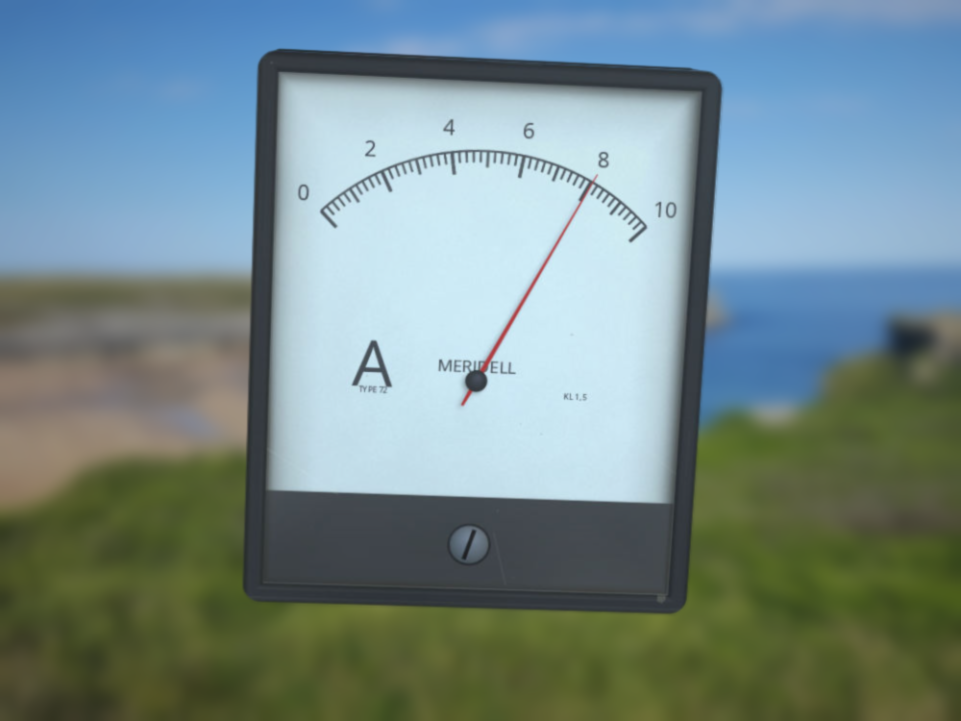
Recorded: 8 (A)
